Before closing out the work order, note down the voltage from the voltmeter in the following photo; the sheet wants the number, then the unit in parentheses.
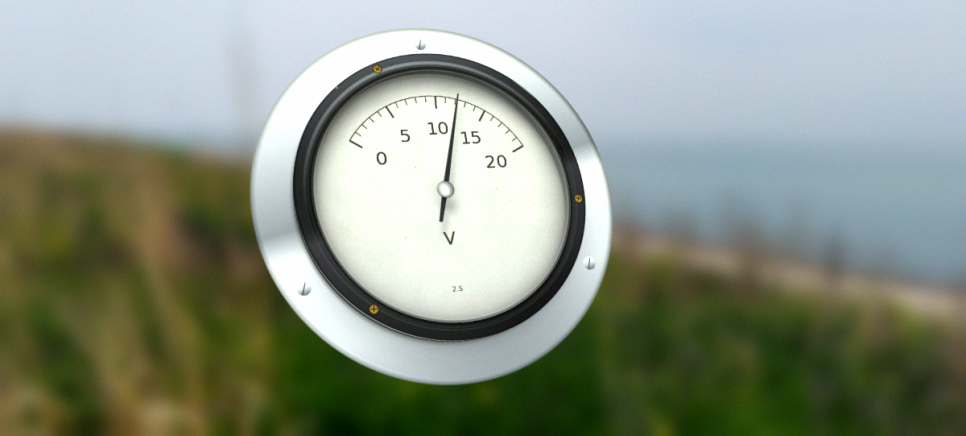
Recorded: 12 (V)
